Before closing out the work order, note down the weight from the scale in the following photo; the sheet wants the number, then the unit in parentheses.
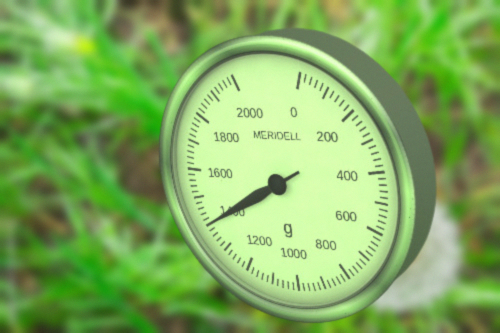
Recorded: 1400 (g)
